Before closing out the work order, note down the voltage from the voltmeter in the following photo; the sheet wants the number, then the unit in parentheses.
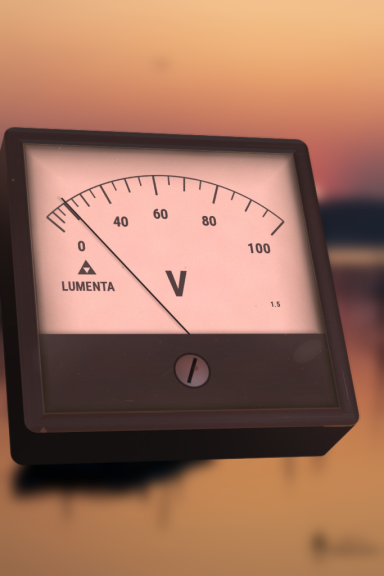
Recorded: 20 (V)
